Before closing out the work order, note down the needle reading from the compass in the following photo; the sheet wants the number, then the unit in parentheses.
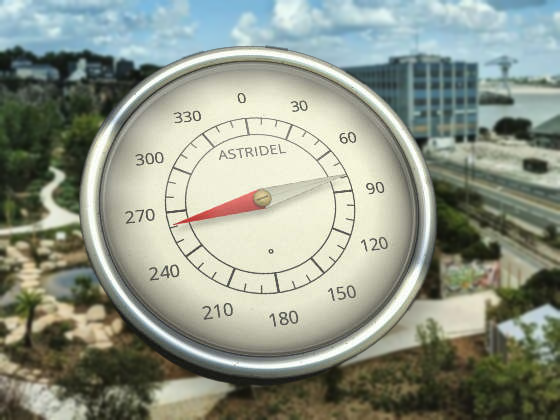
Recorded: 260 (°)
